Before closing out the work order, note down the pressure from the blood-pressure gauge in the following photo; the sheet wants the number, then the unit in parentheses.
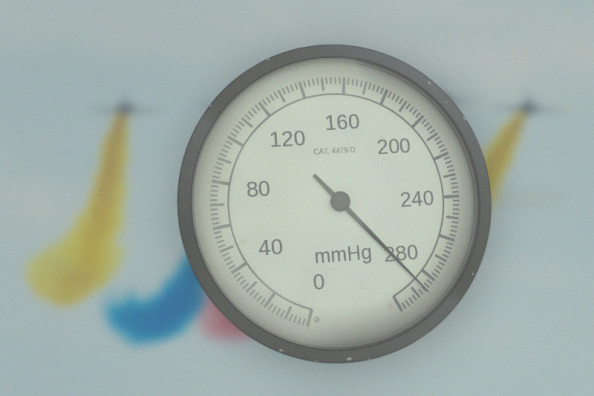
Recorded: 286 (mmHg)
